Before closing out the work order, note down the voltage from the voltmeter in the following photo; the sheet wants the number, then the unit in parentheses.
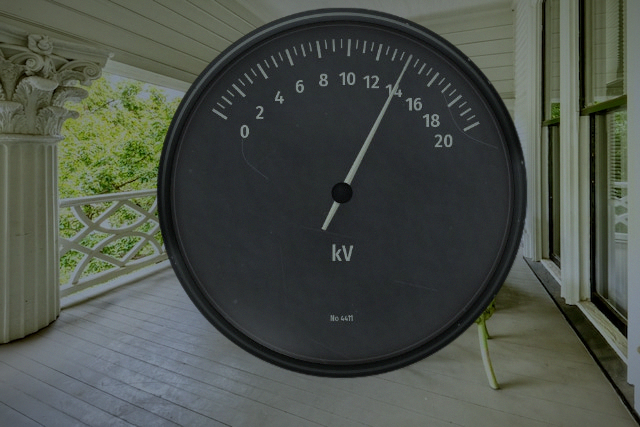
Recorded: 14 (kV)
